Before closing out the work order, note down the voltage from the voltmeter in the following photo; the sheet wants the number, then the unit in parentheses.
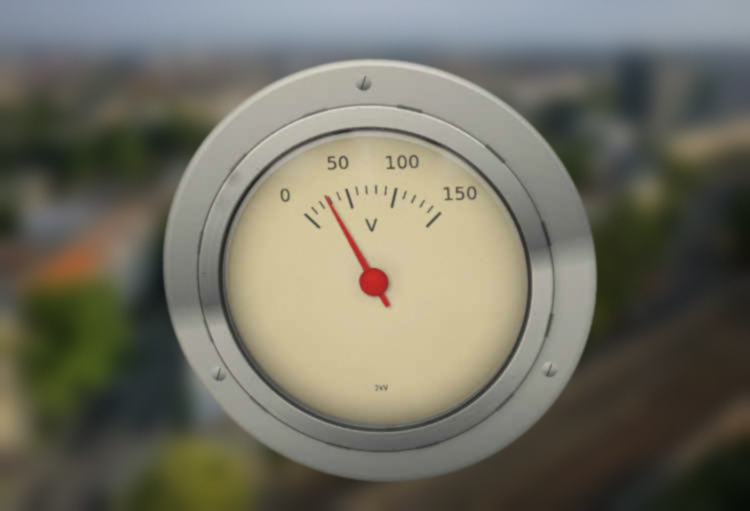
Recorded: 30 (V)
